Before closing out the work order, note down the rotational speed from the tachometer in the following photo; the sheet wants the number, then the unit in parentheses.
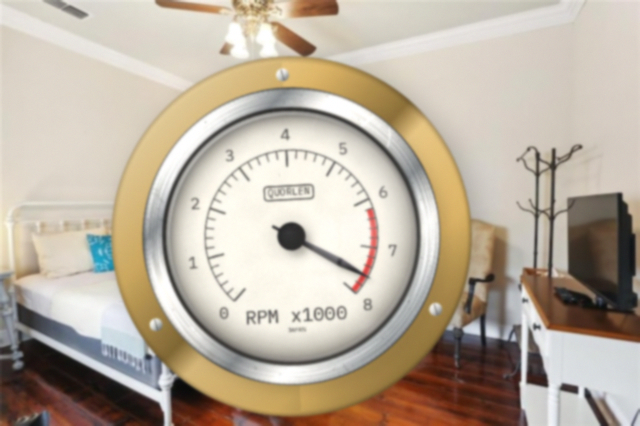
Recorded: 7600 (rpm)
